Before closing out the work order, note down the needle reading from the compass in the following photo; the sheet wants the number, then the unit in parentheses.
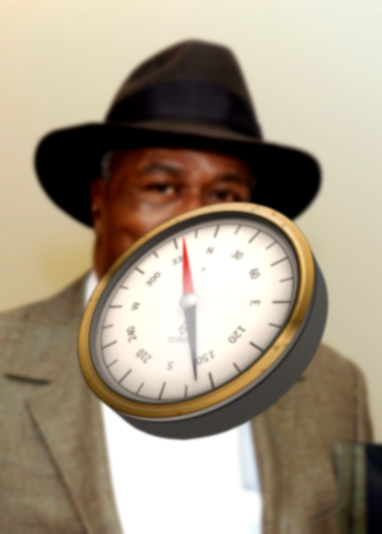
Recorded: 337.5 (°)
